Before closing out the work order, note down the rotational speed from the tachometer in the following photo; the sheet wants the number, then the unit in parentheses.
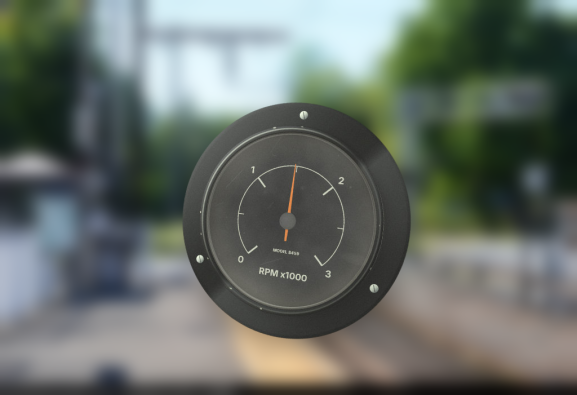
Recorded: 1500 (rpm)
